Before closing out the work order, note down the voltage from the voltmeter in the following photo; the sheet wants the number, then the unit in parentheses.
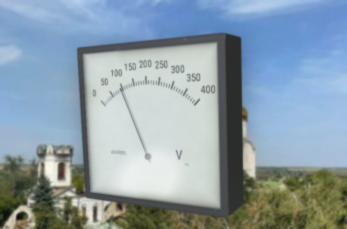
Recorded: 100 (V)
